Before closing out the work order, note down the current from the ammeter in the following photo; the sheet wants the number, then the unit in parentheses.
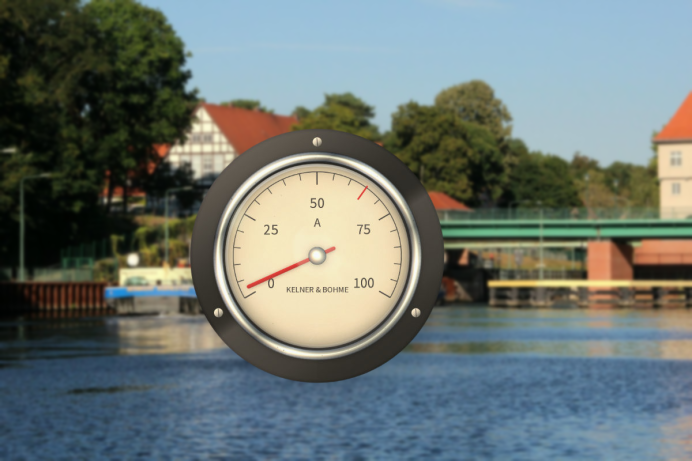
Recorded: 2.5 (A)
